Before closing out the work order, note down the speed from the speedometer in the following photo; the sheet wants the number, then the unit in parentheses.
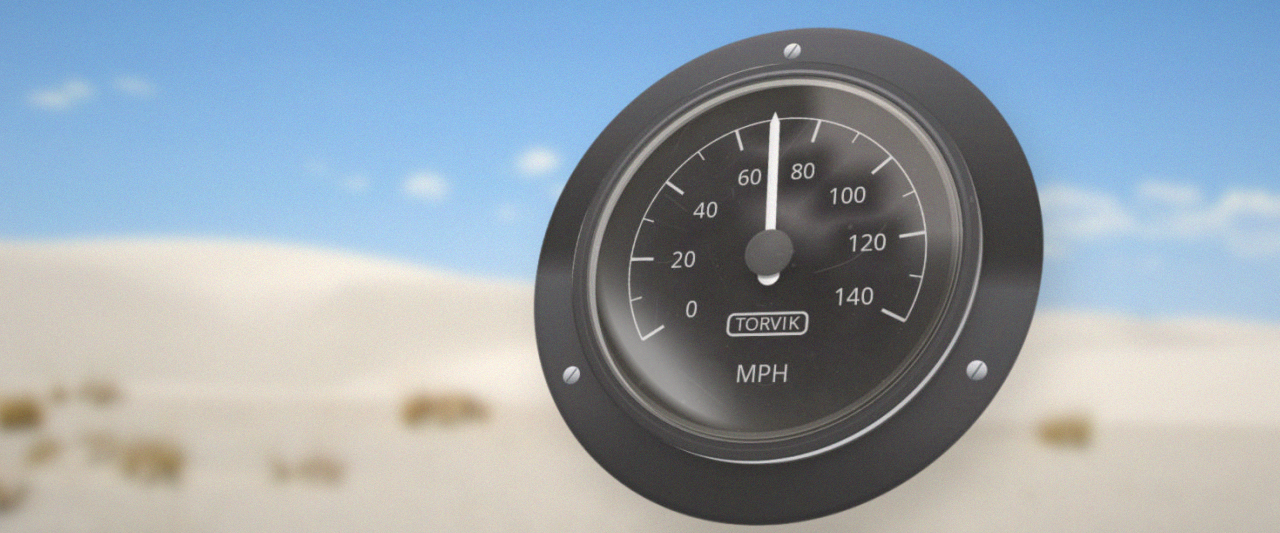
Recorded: 70 (mph)
